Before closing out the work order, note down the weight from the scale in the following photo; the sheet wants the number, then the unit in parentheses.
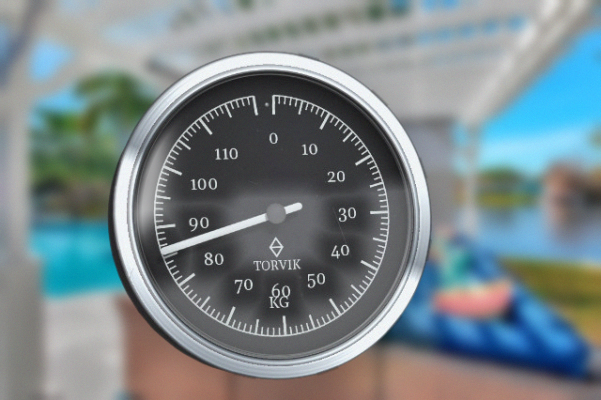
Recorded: 86 (kg)
